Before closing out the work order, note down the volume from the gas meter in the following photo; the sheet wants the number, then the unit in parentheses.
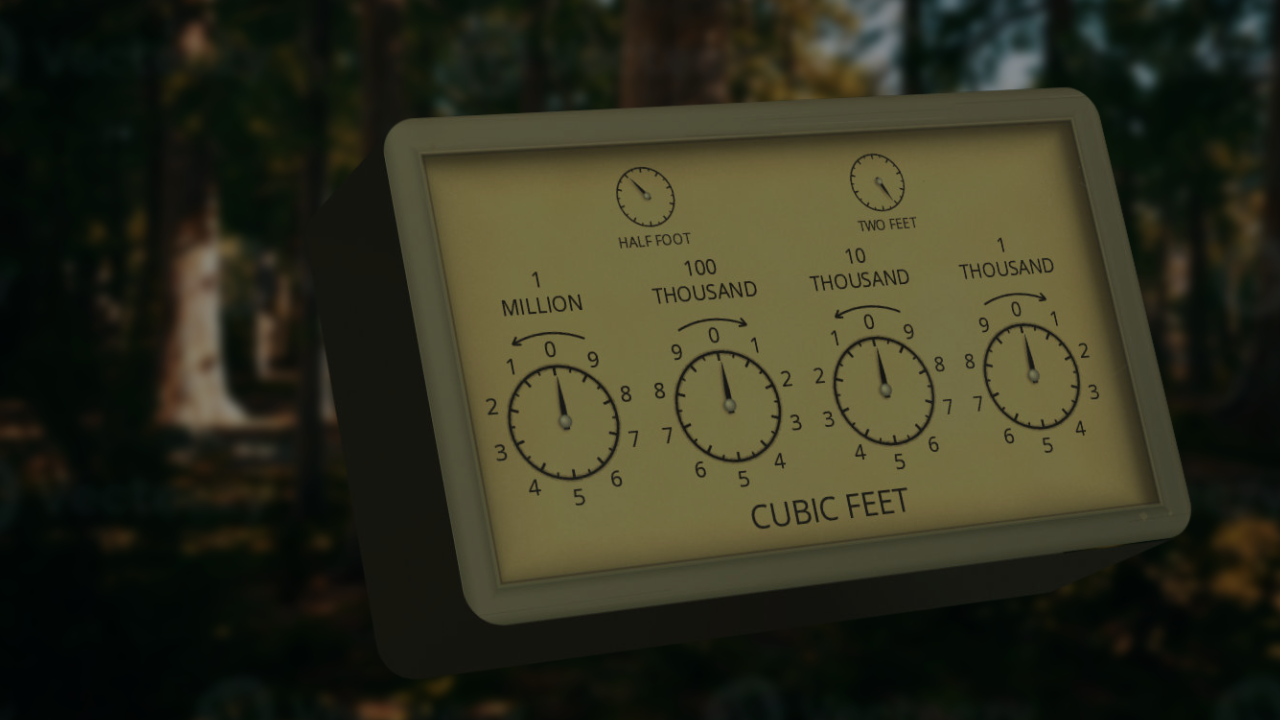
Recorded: 0 (ft³)
